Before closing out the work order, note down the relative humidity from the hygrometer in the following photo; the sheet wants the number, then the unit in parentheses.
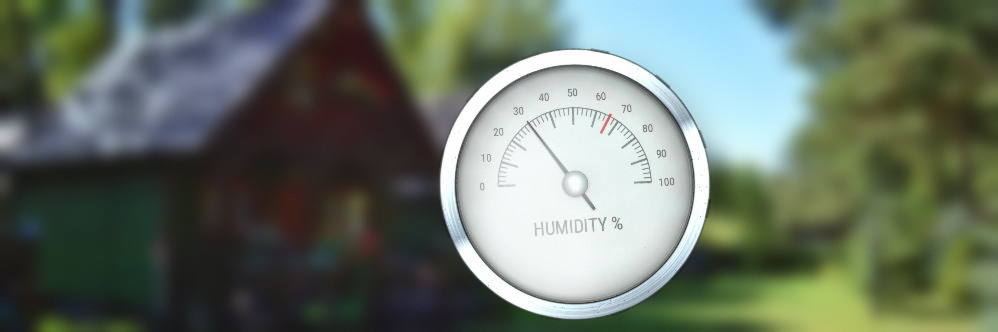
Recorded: 30 (%)
